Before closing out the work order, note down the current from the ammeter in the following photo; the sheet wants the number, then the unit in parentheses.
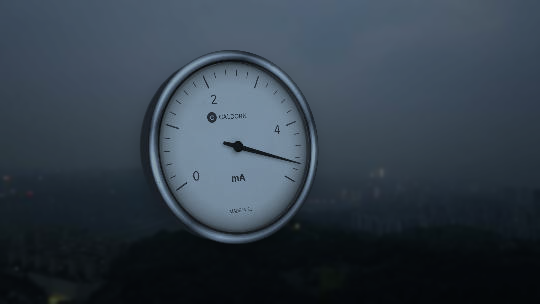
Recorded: 4.7 (mA)
